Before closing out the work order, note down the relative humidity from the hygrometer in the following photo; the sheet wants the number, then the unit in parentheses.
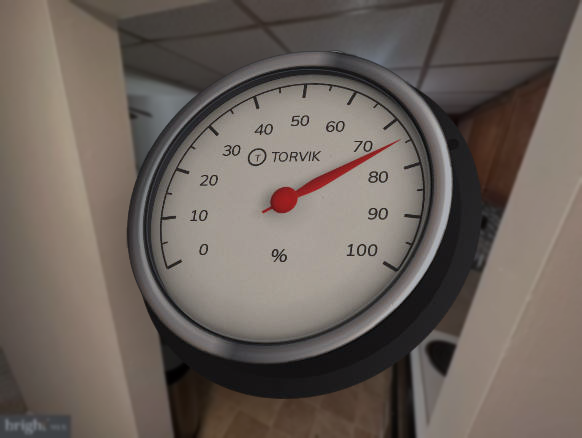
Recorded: 75 (%)
